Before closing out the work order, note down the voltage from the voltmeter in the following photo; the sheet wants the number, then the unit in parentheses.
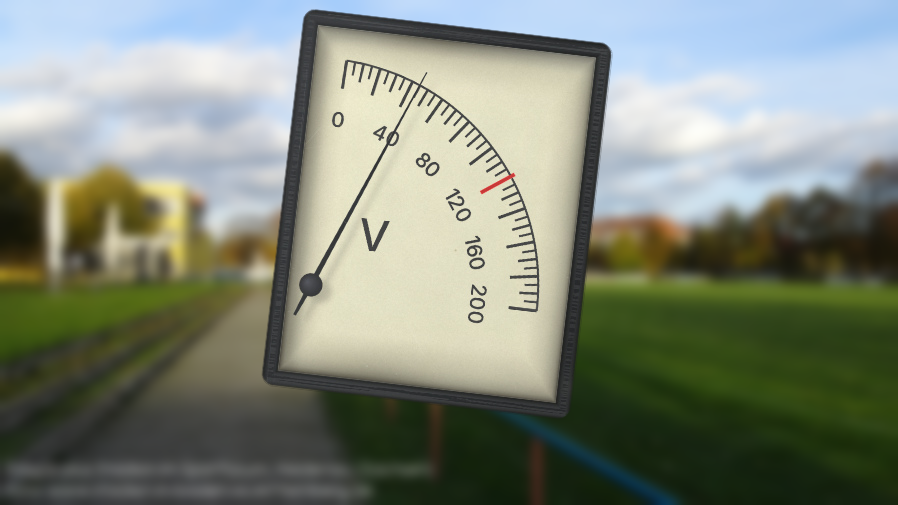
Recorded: 45 (V)
